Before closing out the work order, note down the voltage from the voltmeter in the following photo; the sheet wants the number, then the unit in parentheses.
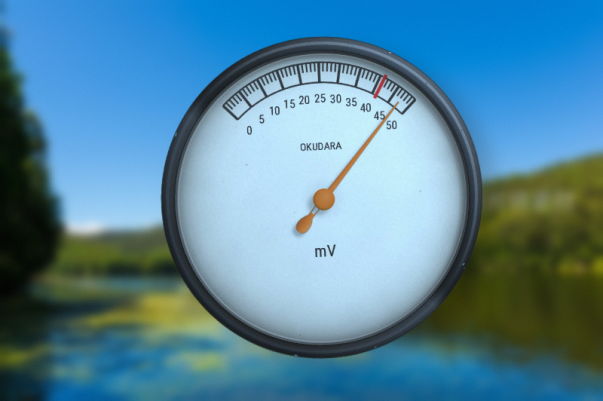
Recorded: 47 (mV)
